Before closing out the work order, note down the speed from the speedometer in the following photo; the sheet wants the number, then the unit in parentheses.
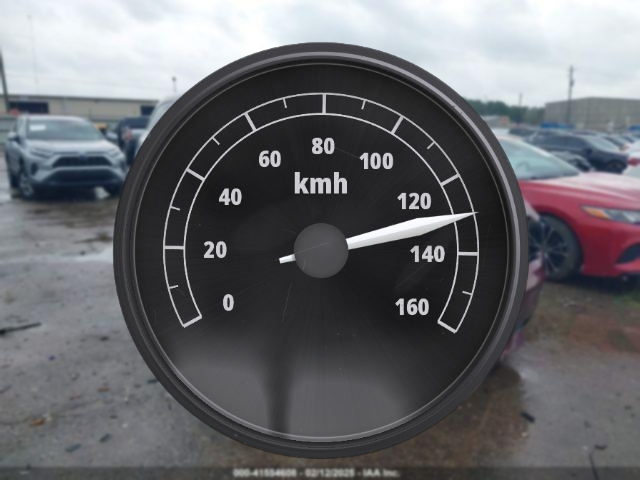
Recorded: 130 (km/h)
